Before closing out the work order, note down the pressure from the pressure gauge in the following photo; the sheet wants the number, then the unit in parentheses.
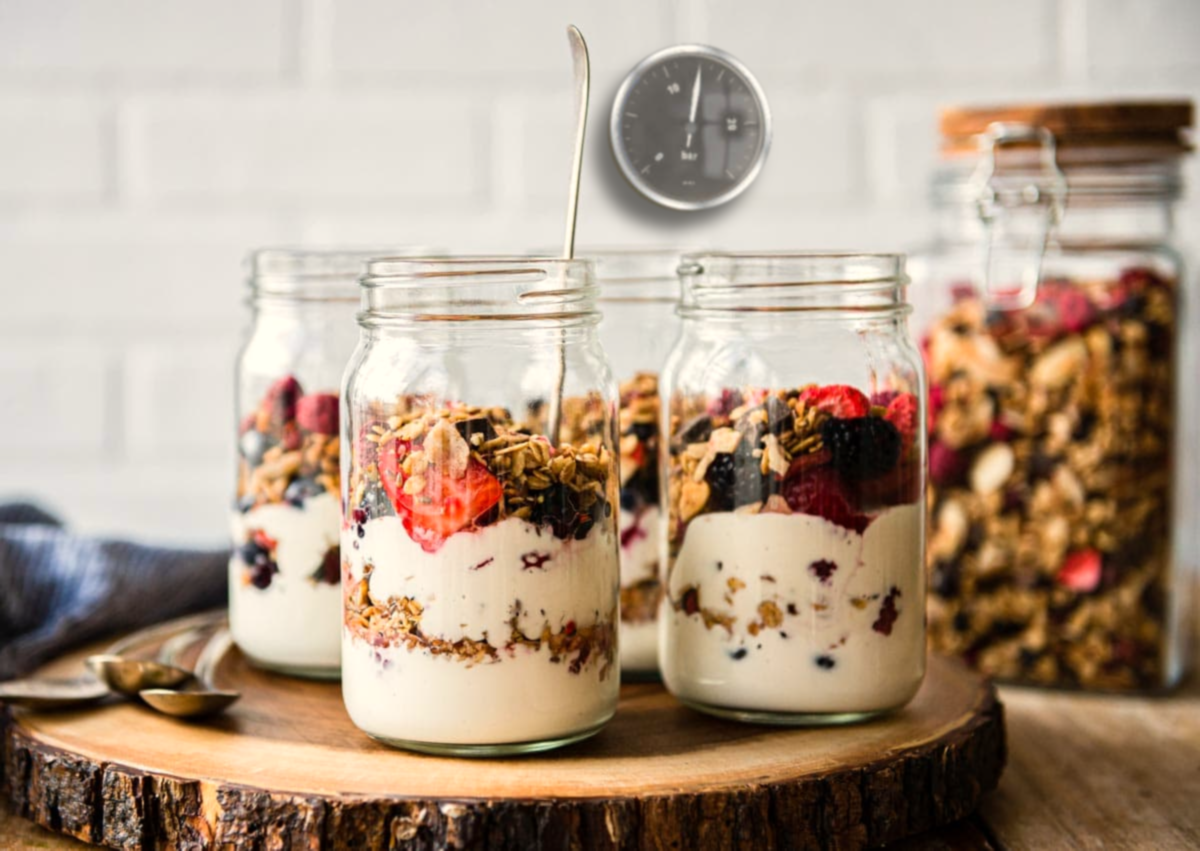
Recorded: 13 (bar)
